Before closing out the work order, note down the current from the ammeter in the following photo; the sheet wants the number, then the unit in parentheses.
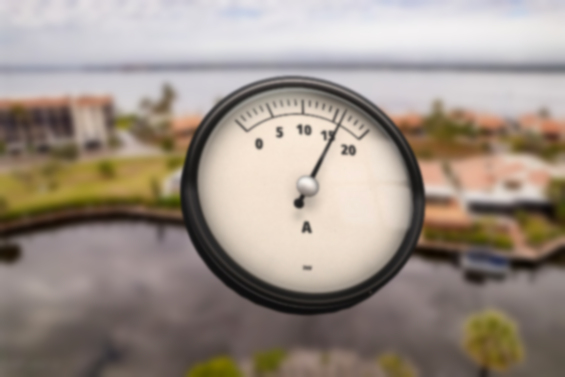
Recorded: 16 (A)
